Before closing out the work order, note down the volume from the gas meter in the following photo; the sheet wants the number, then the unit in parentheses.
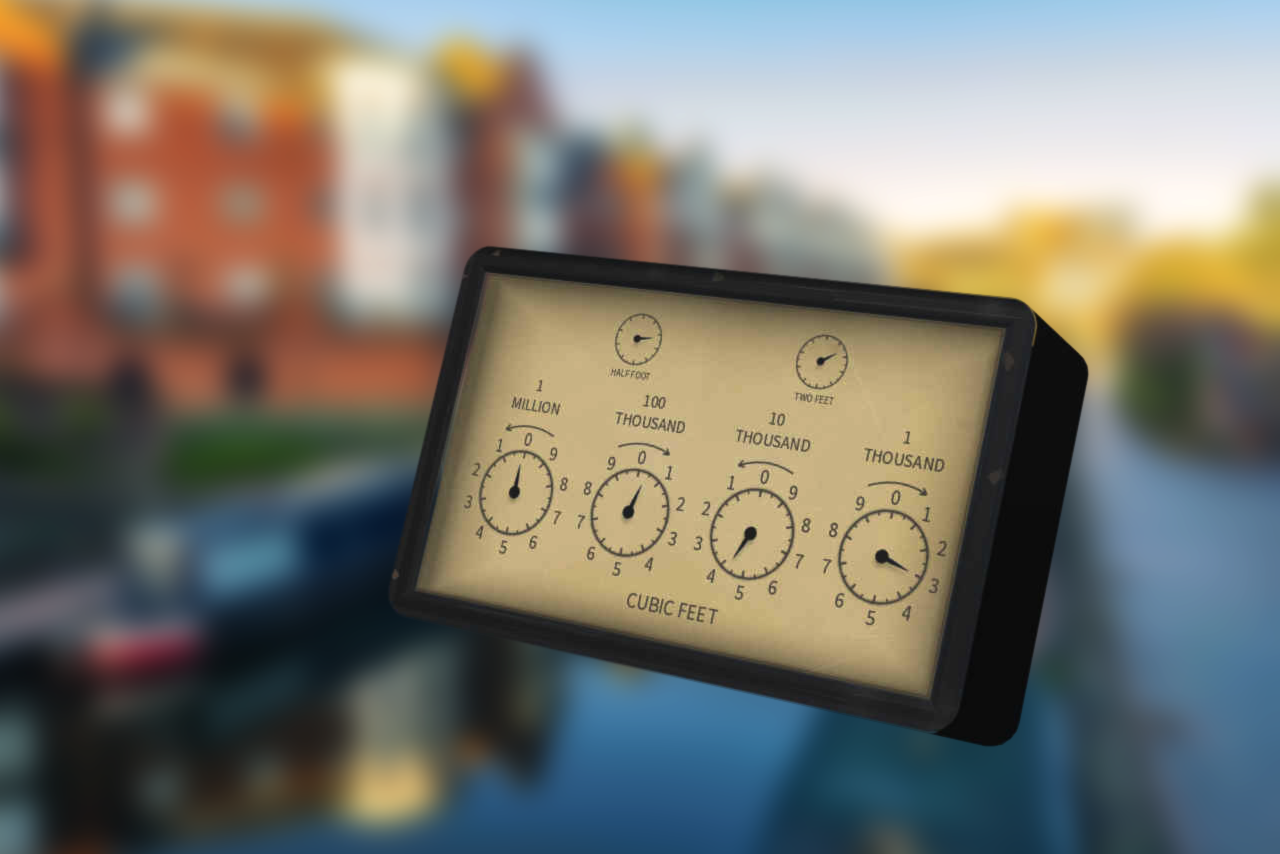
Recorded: 4300 (ft³)
